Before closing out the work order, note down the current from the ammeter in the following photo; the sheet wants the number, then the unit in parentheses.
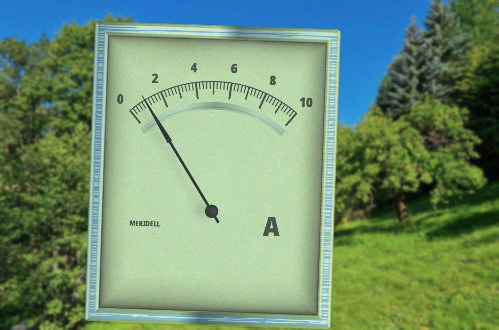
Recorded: 1 (A)
